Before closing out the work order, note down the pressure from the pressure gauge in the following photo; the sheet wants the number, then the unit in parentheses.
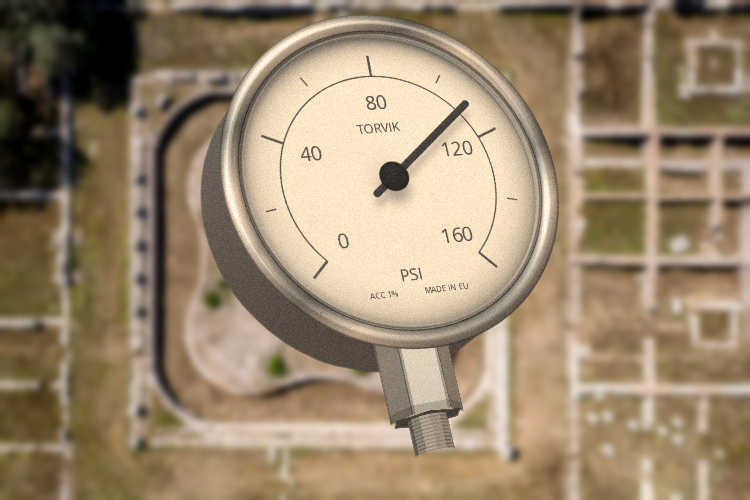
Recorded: 110 (psi)
